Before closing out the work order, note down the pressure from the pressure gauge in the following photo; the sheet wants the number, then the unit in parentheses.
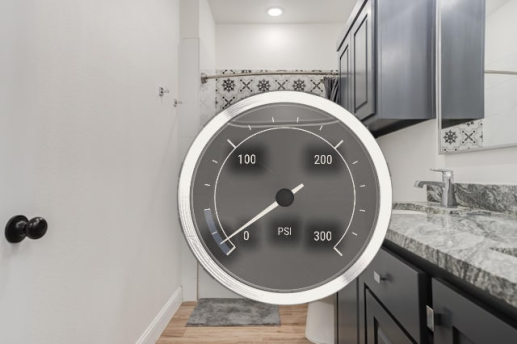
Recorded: 10 (psi)
